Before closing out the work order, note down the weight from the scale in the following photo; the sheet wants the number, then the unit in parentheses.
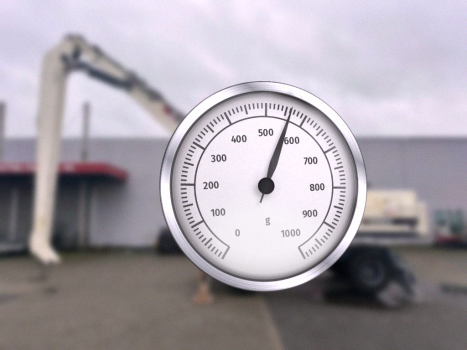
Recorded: 560 (g)
